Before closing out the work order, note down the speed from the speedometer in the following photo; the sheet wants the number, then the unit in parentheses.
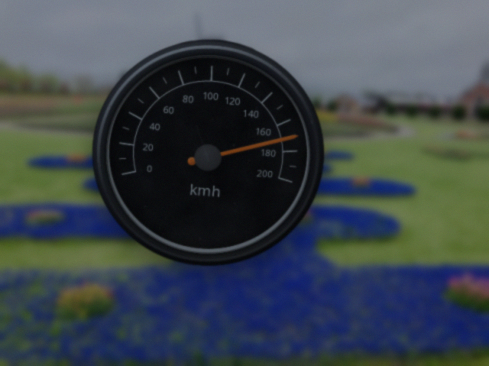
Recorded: 170 (km/h)
